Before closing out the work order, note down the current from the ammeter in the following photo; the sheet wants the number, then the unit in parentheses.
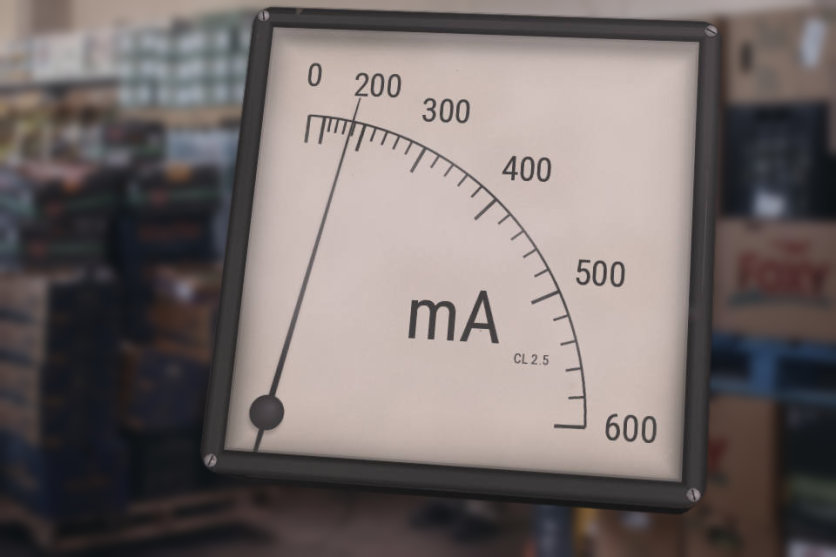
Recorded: 180 (mA)
